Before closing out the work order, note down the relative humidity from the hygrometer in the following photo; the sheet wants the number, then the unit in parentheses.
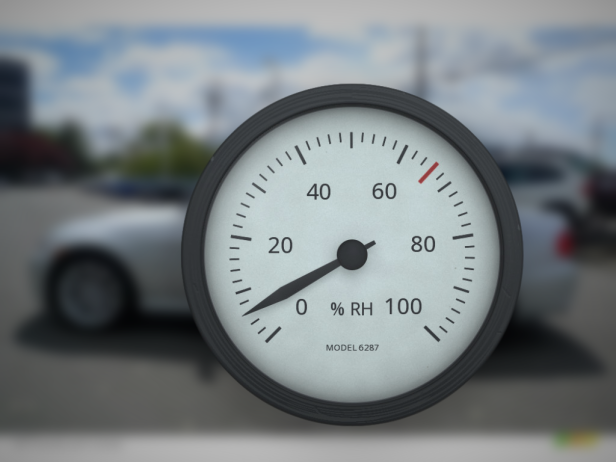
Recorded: 6 (%)
